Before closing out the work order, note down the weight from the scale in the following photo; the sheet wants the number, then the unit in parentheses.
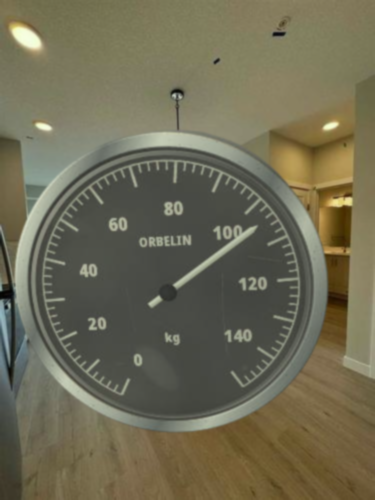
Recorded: 104 (kg)
